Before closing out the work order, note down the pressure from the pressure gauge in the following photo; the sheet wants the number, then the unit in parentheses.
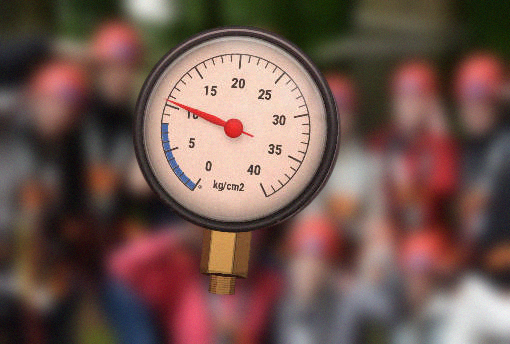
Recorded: 10.5 (kg/cm²)
